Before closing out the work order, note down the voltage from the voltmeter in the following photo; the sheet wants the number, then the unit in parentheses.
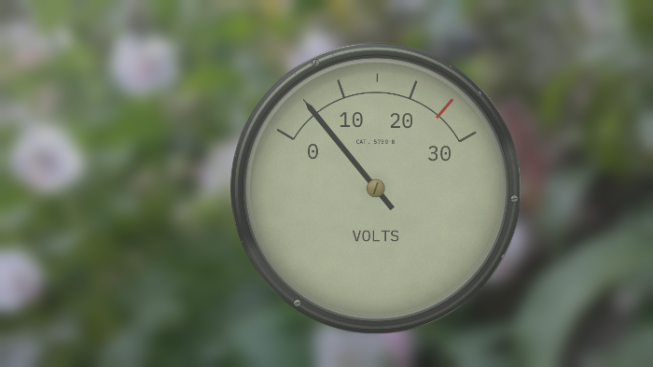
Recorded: 5 (V)
